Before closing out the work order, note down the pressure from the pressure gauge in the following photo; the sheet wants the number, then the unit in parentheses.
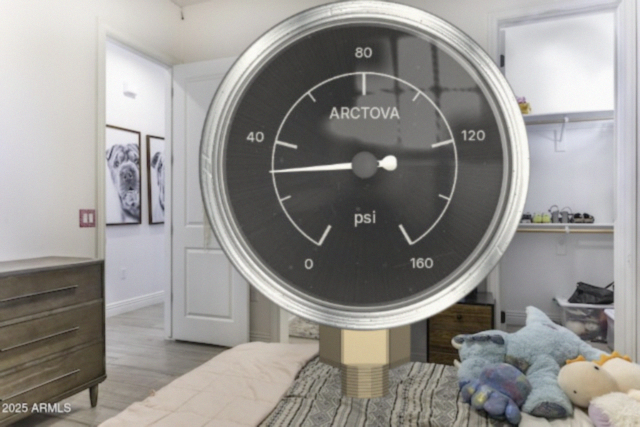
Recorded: 30 (psi)
